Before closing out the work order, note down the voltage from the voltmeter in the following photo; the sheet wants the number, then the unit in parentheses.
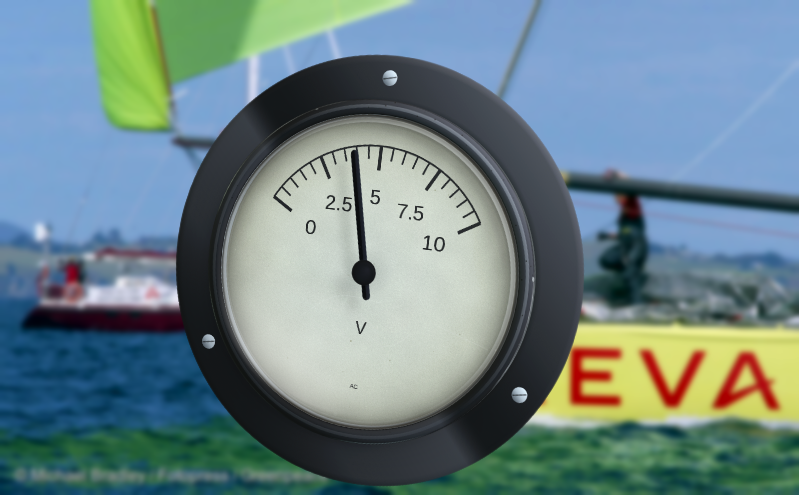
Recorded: 4 (V)
